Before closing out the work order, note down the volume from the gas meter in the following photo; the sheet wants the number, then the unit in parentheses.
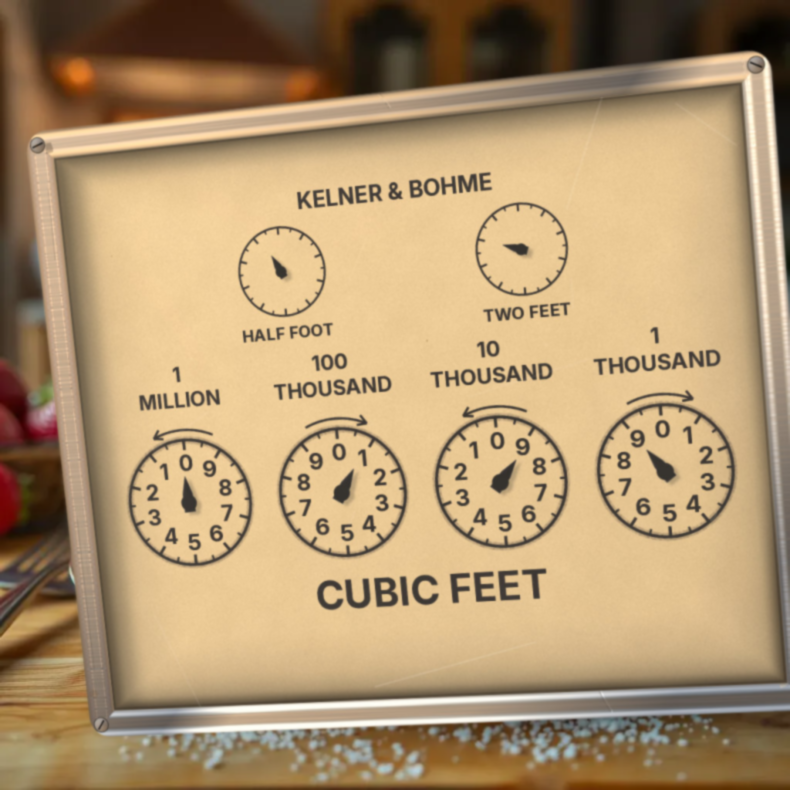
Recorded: 8900 (ft³)
